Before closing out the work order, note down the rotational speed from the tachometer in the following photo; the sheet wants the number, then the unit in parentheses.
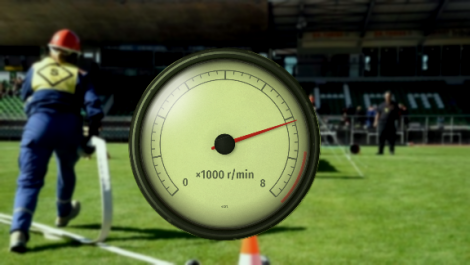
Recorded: 6100 (rpm)
